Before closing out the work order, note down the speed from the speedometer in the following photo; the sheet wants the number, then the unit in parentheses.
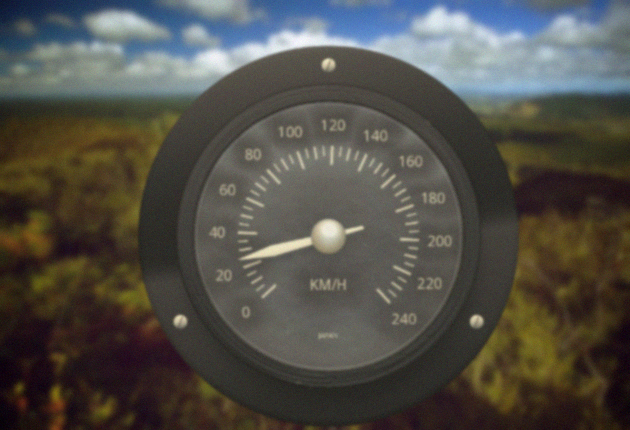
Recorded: 25 (km/h)
